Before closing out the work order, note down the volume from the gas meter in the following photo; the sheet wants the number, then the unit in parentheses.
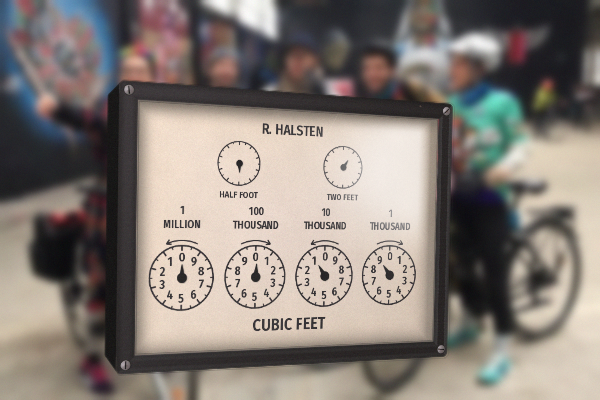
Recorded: 900 (ft³)
